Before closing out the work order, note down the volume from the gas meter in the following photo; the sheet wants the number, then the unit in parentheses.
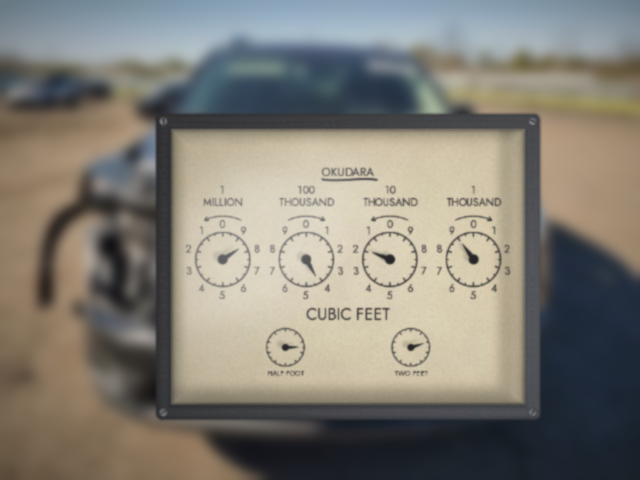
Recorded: 841900 (ft³)
